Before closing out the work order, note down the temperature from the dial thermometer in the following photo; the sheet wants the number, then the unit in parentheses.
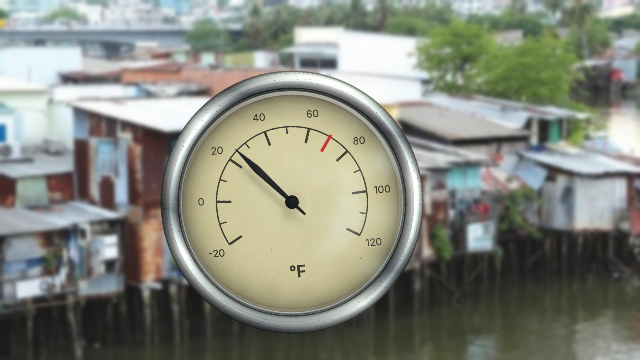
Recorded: 25 (°F)
